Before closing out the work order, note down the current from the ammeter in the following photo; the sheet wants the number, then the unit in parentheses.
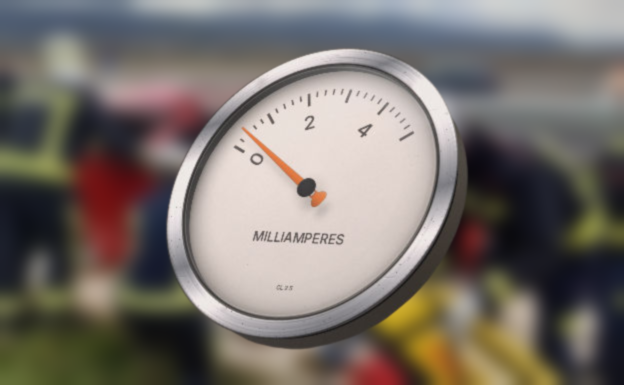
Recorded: 0.4 (mA)
